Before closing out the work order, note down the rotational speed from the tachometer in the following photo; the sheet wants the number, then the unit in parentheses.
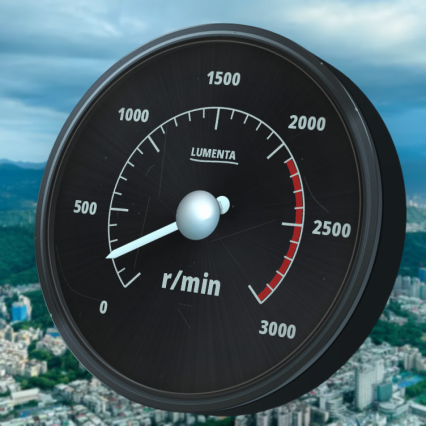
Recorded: 200 (rpm)
